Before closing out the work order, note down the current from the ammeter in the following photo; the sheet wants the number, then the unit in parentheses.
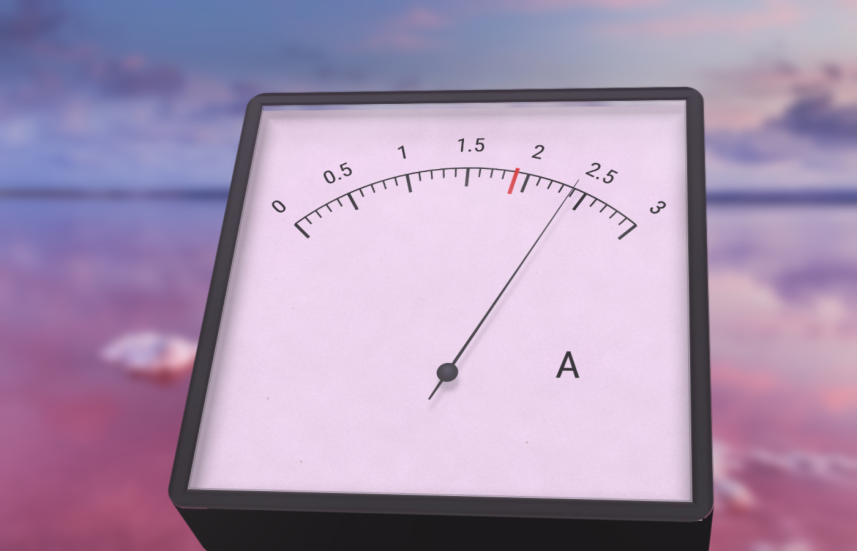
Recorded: 2.4 (A)
